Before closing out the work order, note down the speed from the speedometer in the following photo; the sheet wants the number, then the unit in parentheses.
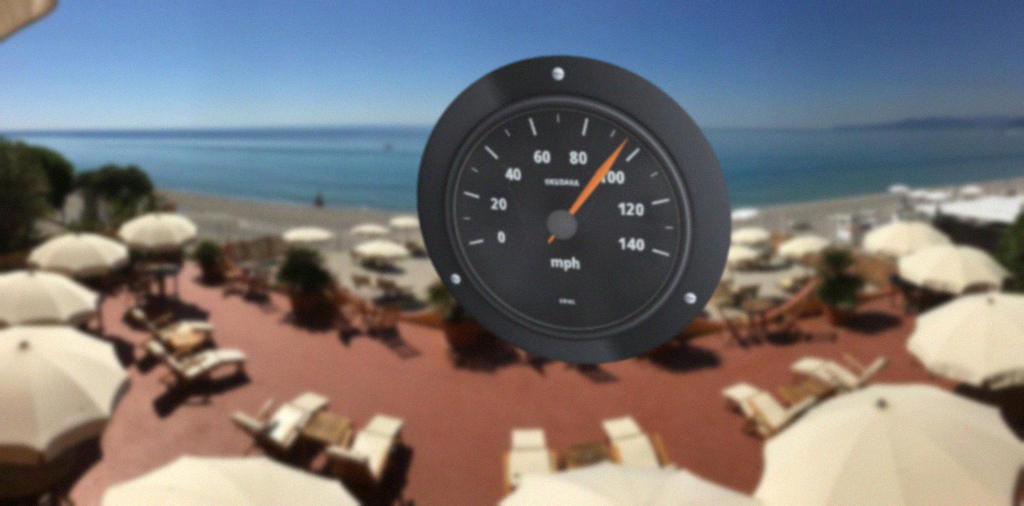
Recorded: 95 (mph)
